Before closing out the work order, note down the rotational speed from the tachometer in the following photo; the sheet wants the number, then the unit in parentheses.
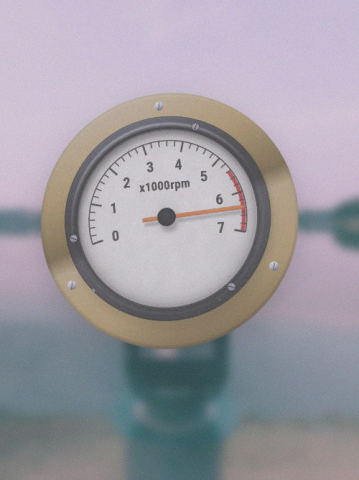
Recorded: 6400 (rpm)
